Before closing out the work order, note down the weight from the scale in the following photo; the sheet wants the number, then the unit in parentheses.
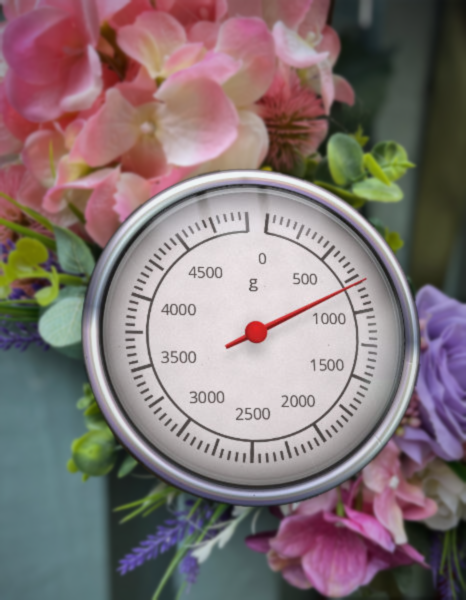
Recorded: 800 (g)
